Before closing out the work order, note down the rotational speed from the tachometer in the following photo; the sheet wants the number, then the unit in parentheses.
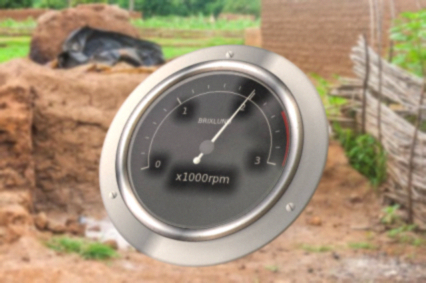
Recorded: 2000 (rpm)
